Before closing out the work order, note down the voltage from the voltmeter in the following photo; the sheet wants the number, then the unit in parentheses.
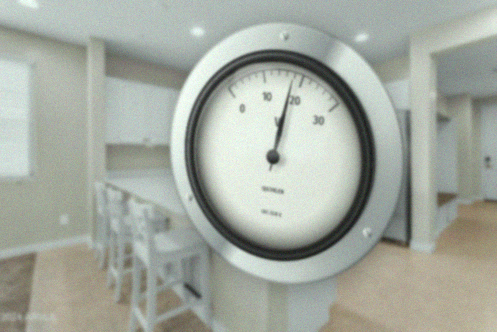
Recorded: 18 (V)
